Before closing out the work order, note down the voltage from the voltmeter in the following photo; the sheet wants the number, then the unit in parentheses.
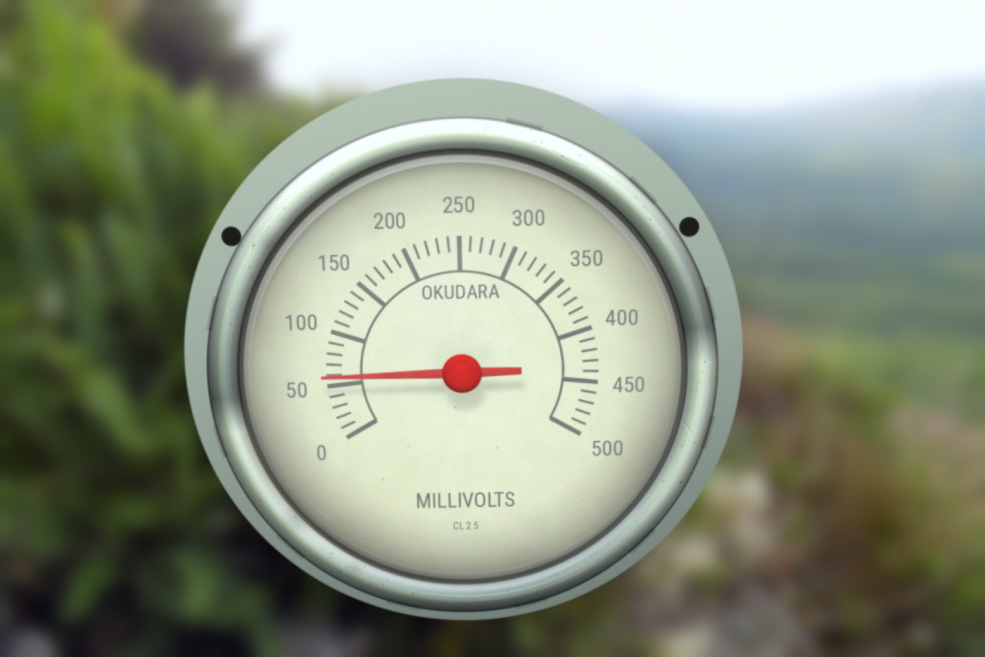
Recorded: 60 (mV)
